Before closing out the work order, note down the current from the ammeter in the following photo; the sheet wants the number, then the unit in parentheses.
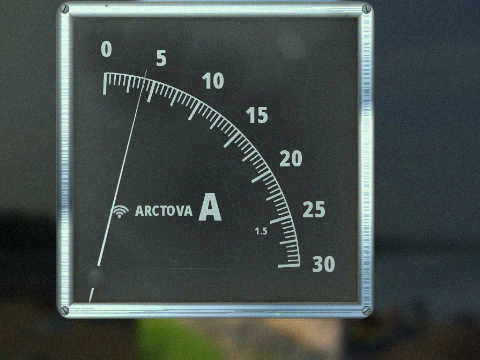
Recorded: 4 (A)
